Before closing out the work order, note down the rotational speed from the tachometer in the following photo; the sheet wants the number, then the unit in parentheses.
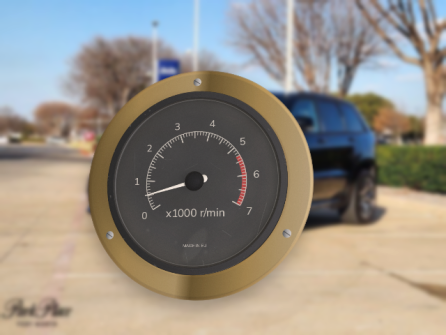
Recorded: 500 (rpm)
